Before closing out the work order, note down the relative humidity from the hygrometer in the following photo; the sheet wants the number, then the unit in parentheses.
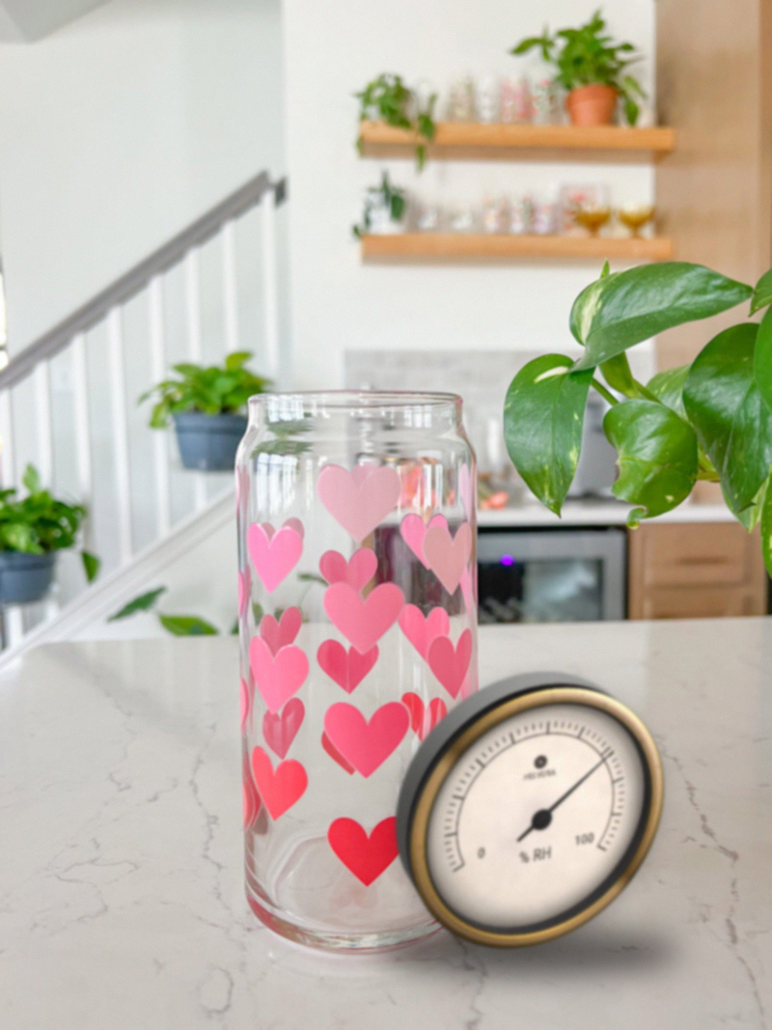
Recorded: 70 (%)
